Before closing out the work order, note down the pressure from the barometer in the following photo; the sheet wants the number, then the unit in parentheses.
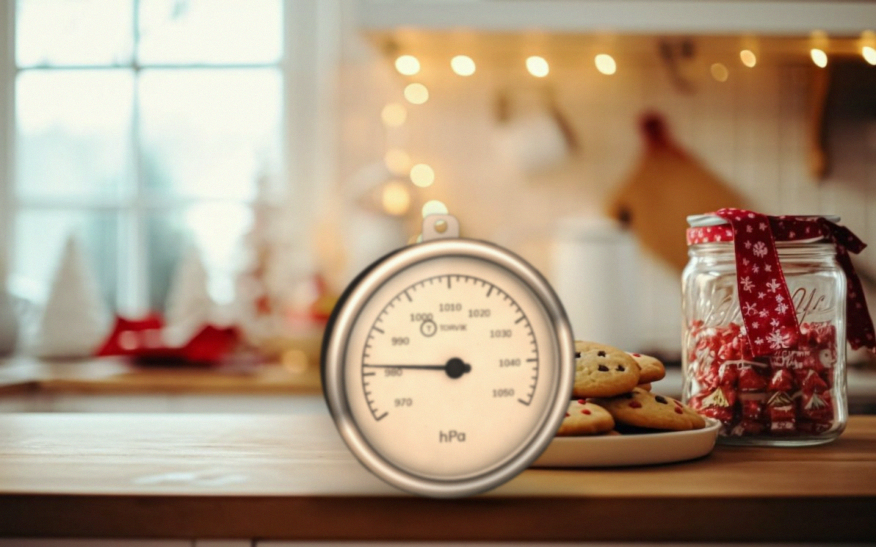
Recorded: 982 (hPa)
